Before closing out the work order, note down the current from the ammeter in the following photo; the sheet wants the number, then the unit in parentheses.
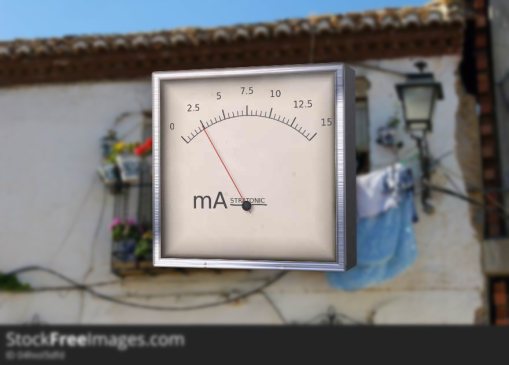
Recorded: 2.5 (mA)
